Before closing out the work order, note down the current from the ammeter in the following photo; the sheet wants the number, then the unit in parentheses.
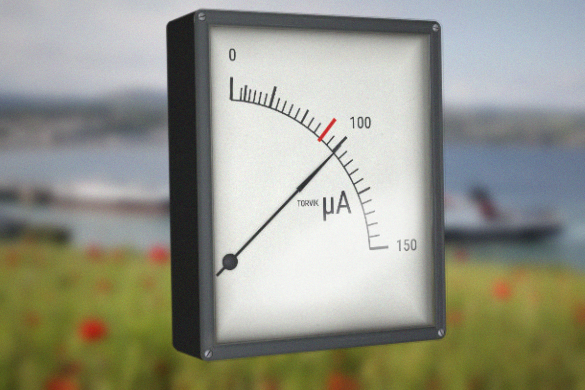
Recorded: 100 (µA)
